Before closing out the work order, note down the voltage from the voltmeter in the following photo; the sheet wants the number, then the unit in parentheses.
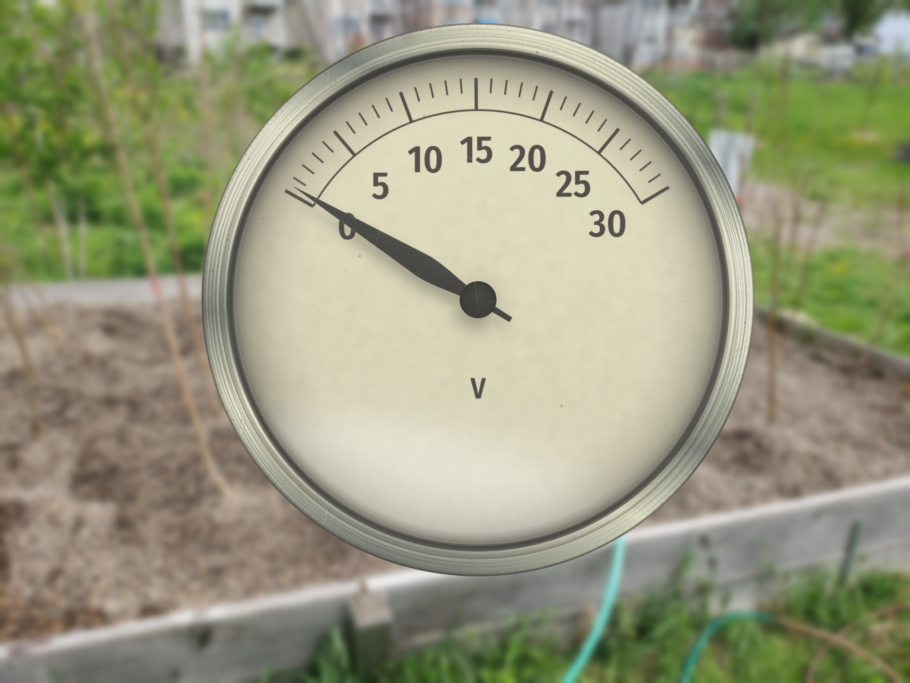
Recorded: 0.5 (V)
